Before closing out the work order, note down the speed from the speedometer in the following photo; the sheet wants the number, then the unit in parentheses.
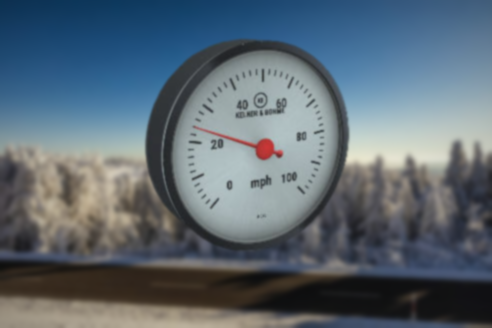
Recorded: 24 (mph)
